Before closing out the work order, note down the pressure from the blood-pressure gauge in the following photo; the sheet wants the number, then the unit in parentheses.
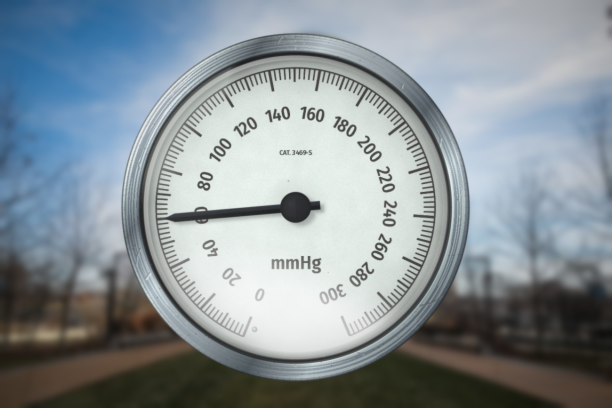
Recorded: 60 (mmHg)
